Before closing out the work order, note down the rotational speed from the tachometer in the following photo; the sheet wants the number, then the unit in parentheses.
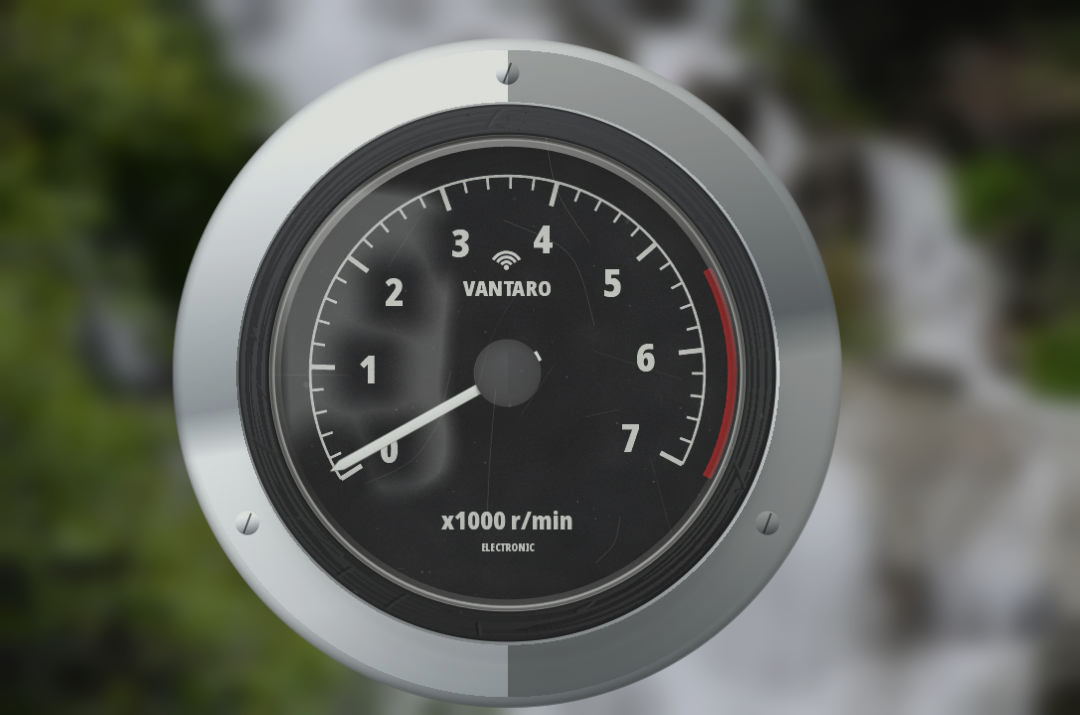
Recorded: 100 (rpm)
